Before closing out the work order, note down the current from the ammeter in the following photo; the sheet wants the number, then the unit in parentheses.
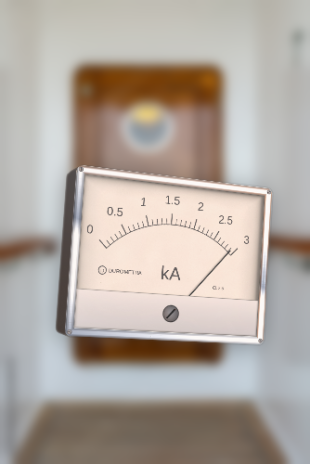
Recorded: 2.9 (kA)
